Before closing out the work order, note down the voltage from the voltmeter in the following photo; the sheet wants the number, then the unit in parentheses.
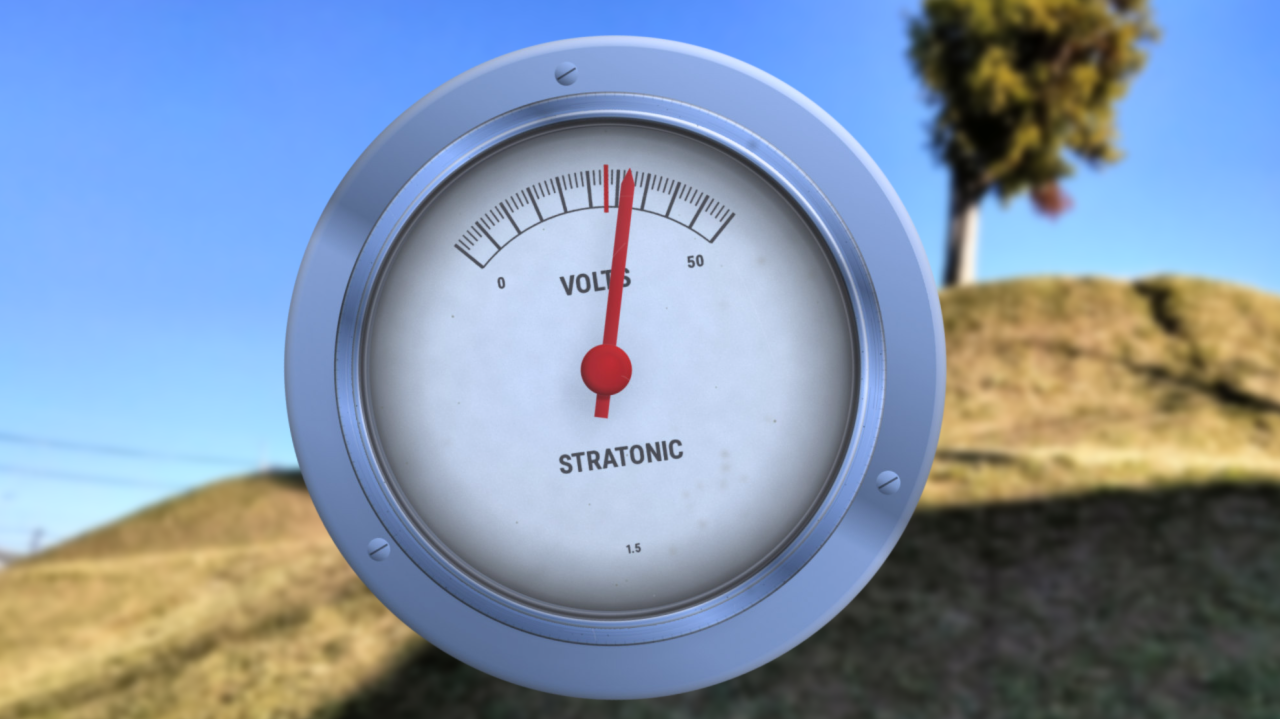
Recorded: 32 (V)
